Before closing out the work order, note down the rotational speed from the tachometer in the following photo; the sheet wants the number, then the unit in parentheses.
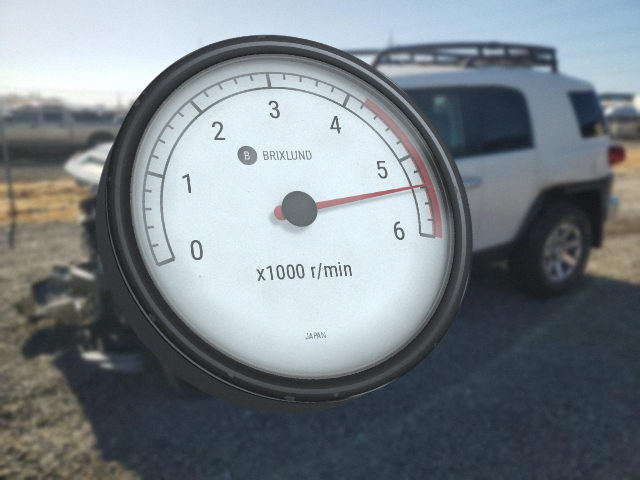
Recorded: 5400 (rpm)
